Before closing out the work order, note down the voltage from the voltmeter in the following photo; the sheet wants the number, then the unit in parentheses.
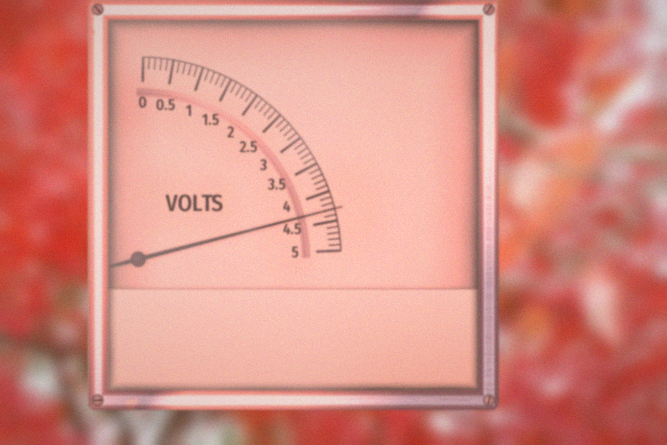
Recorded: 4.3 (V)
